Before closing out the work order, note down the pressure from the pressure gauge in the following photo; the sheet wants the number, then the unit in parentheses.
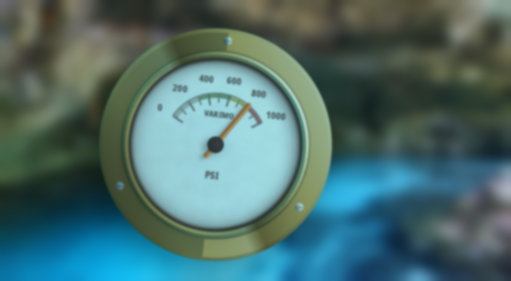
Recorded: 800 (psi)
